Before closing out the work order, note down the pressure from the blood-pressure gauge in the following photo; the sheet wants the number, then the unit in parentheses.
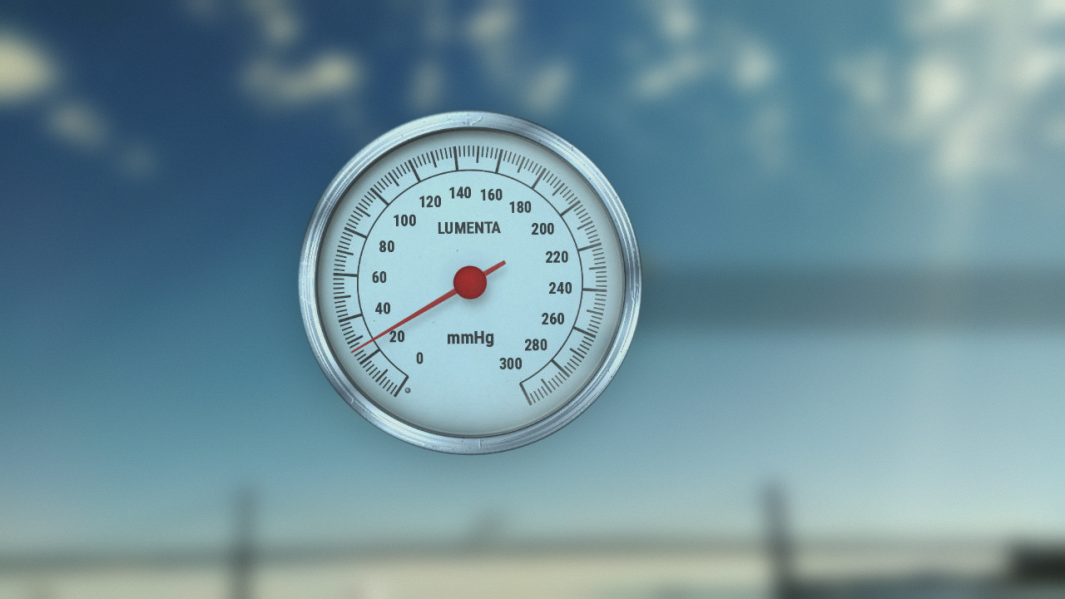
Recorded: 26 (mmHg)
